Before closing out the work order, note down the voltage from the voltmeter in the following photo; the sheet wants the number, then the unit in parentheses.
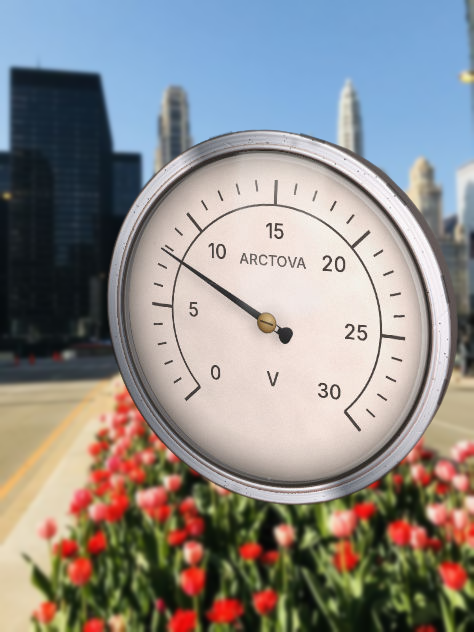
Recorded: 8 (V)
